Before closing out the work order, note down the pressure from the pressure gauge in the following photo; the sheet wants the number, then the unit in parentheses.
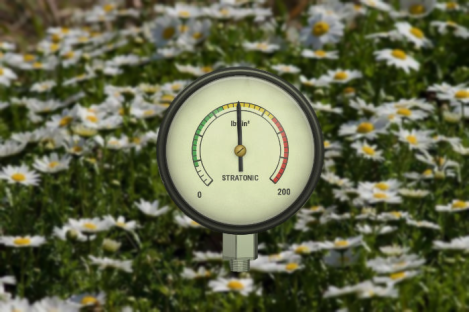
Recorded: 100 (psi)
